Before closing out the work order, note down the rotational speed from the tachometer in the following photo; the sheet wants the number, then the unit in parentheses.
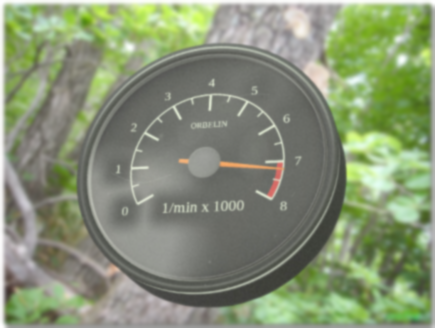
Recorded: 7250 (rpm)
